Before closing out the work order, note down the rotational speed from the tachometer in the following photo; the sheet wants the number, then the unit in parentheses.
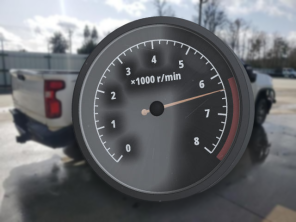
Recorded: 6400 (rpm)
